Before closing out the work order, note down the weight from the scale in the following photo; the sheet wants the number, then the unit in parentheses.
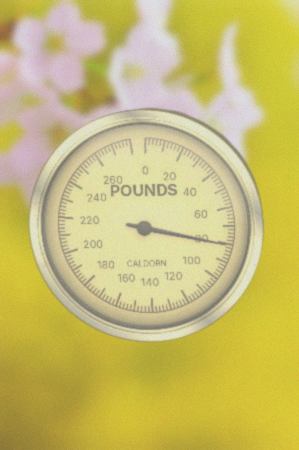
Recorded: 80 (lb)
